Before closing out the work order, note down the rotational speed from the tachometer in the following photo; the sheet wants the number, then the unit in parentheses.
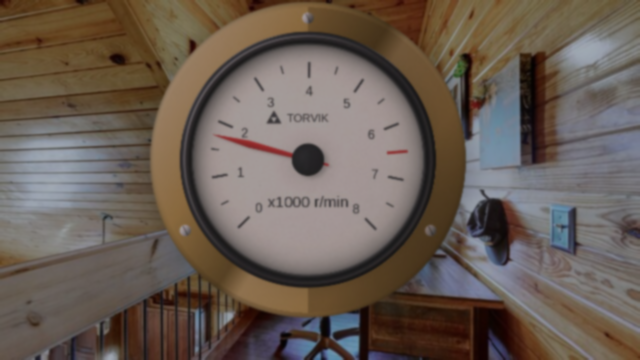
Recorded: 1750 (rpm)
